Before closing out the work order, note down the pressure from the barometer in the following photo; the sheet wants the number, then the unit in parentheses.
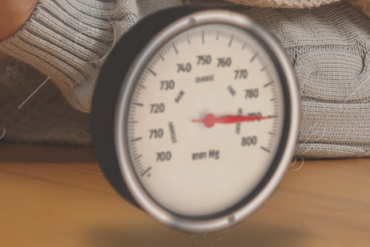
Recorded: 790 (mmHg)
